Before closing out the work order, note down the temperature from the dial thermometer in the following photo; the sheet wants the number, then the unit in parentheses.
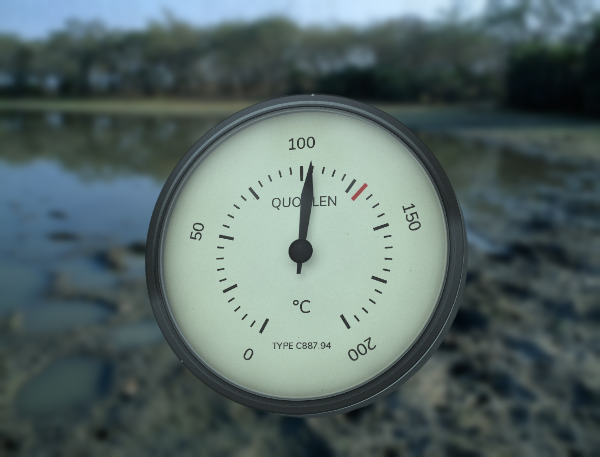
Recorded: 105 (°C)
